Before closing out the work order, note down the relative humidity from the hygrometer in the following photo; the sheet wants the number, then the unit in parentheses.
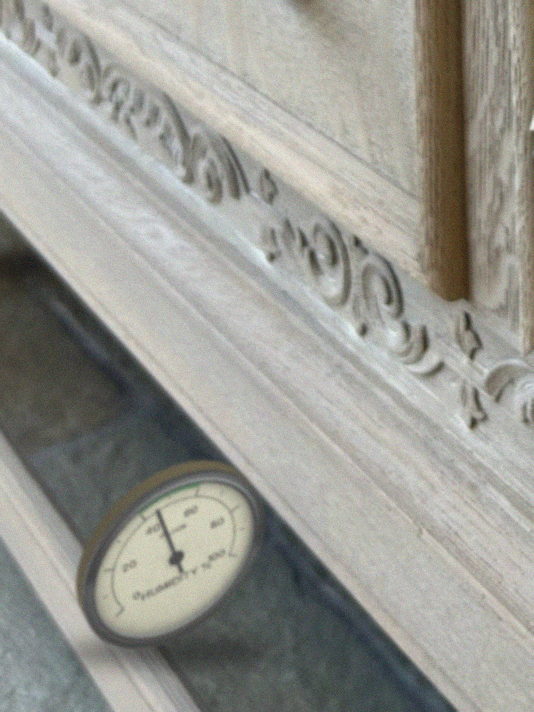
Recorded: 45 (%)
